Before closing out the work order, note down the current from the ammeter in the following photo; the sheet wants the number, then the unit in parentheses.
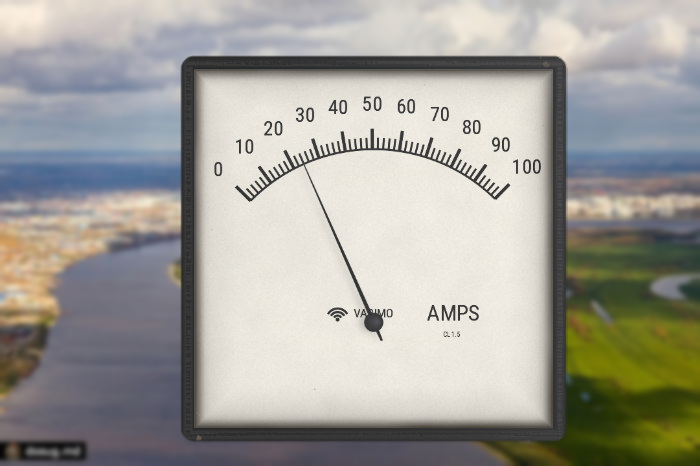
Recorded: 24 (A)
